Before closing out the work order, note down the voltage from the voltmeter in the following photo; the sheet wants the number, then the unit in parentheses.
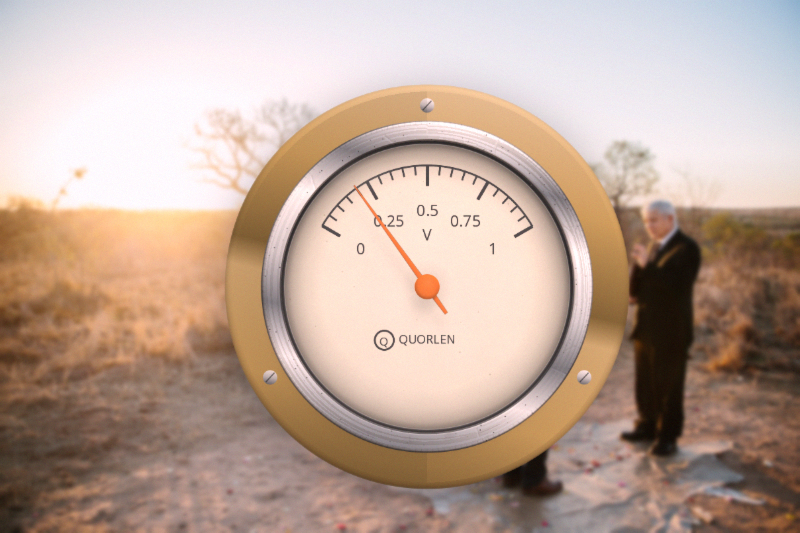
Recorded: 0.2 (V)
